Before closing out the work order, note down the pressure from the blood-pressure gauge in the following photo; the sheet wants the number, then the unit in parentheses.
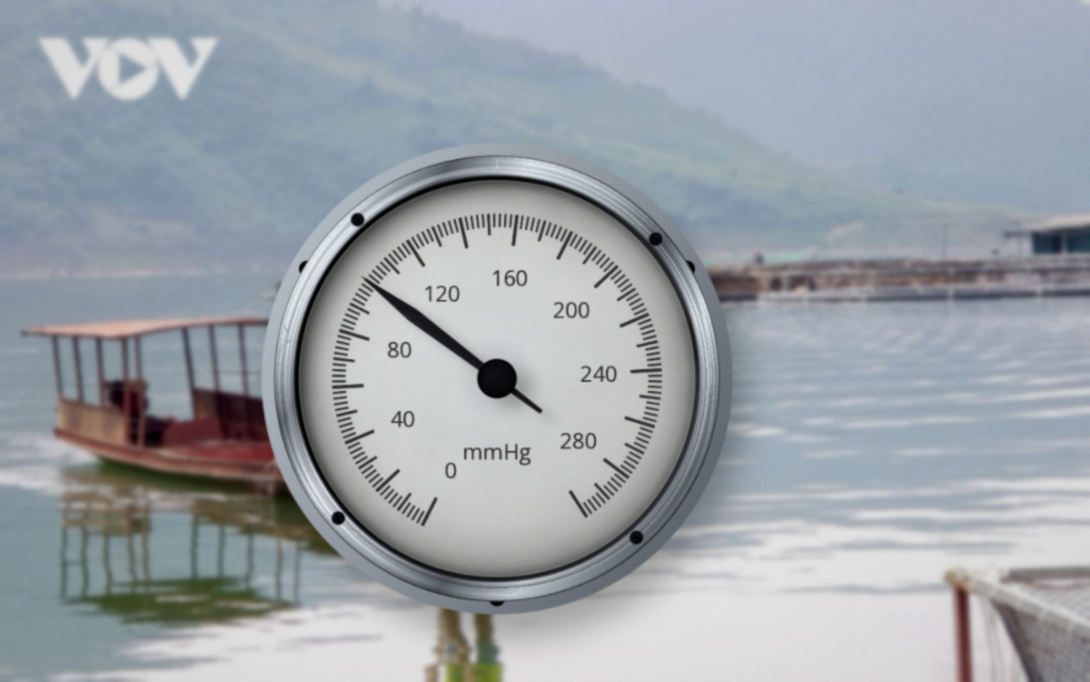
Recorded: 100 (mmHg)
